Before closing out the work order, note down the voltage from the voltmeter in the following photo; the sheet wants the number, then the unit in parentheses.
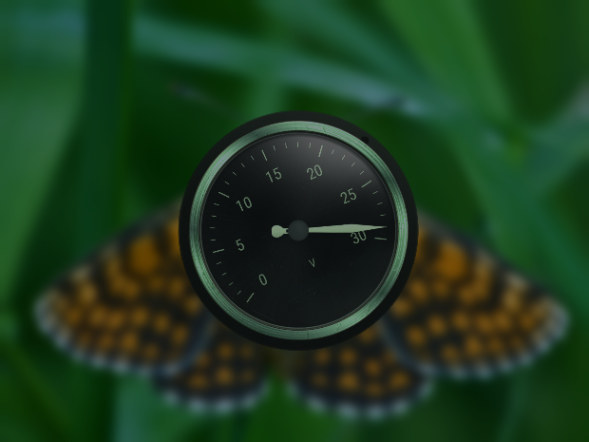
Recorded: 29 (V)
